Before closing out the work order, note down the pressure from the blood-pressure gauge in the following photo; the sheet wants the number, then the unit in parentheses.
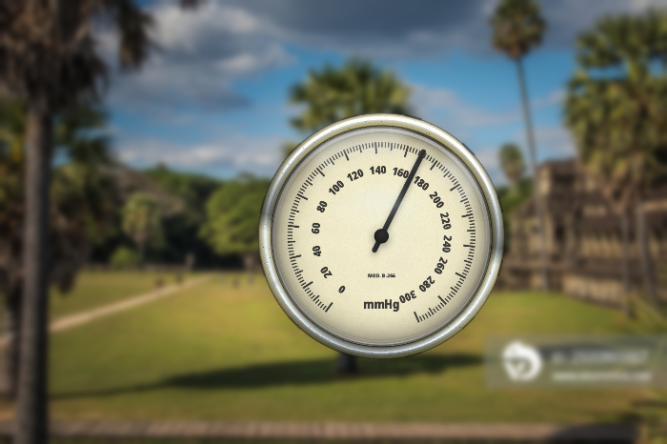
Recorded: 170 (mmHg)
